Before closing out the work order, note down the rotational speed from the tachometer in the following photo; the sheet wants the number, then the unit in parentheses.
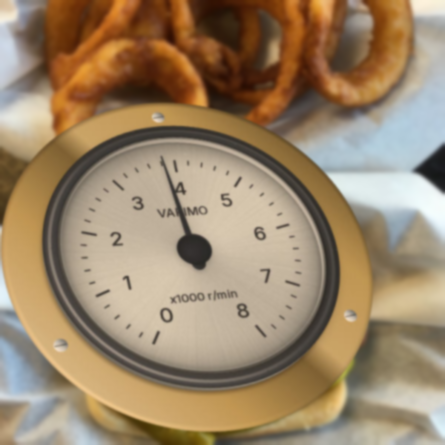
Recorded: 3800 (rpm)
